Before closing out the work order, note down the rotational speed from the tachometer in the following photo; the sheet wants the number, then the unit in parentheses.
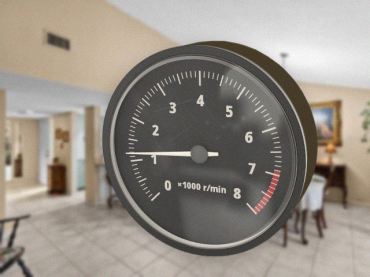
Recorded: 1200 (rpm)
